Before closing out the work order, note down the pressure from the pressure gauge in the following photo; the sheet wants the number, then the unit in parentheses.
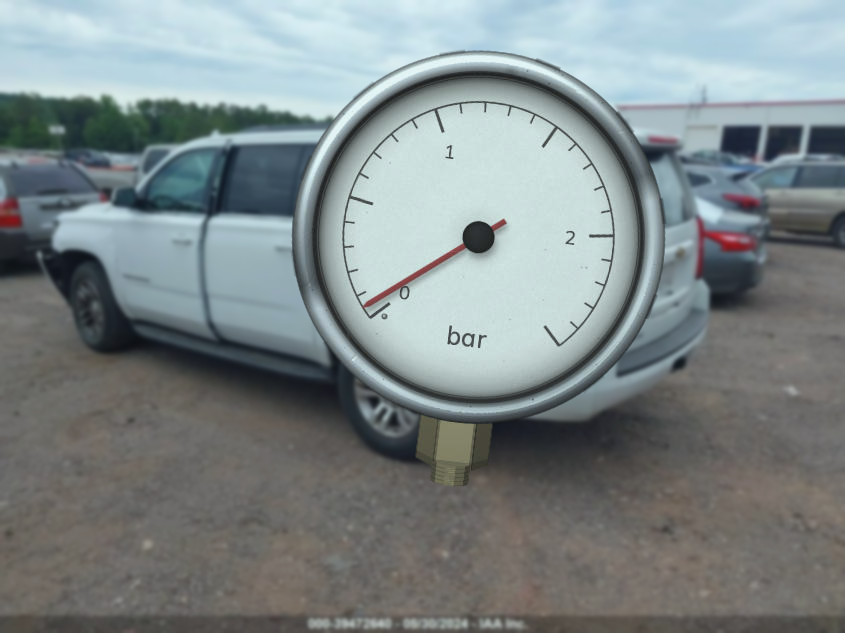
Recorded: 0.05 (bar)
